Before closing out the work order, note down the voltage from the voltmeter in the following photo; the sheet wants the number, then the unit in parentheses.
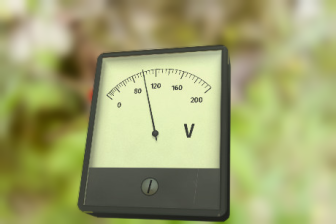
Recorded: 100 (V)
